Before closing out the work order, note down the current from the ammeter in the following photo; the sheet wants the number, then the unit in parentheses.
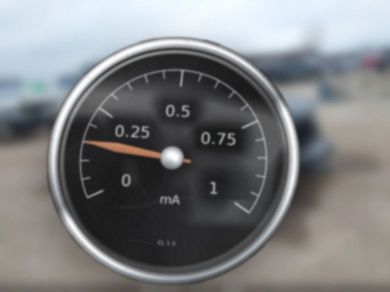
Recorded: 0.15 (mA)
